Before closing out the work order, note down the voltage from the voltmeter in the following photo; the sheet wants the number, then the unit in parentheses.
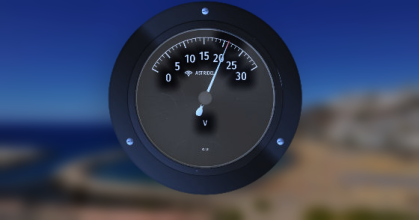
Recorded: 21 (V)
